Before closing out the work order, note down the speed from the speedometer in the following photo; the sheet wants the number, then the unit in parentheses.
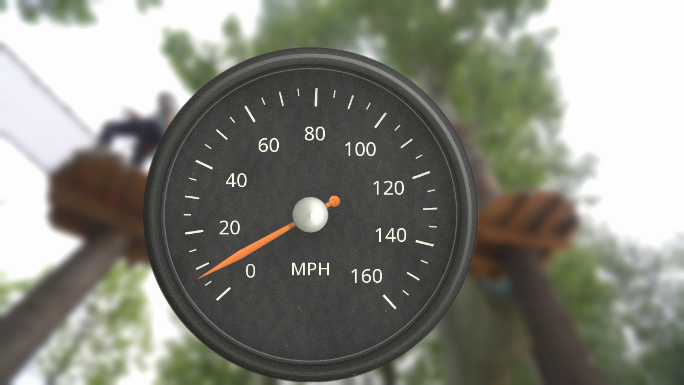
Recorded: 7.5 (mph)
